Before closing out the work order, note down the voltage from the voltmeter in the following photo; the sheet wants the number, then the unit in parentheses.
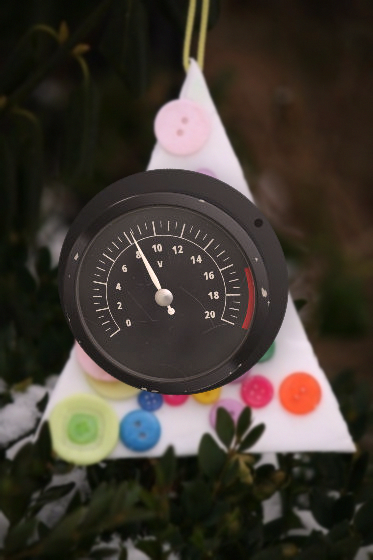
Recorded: 8.5 (V)
